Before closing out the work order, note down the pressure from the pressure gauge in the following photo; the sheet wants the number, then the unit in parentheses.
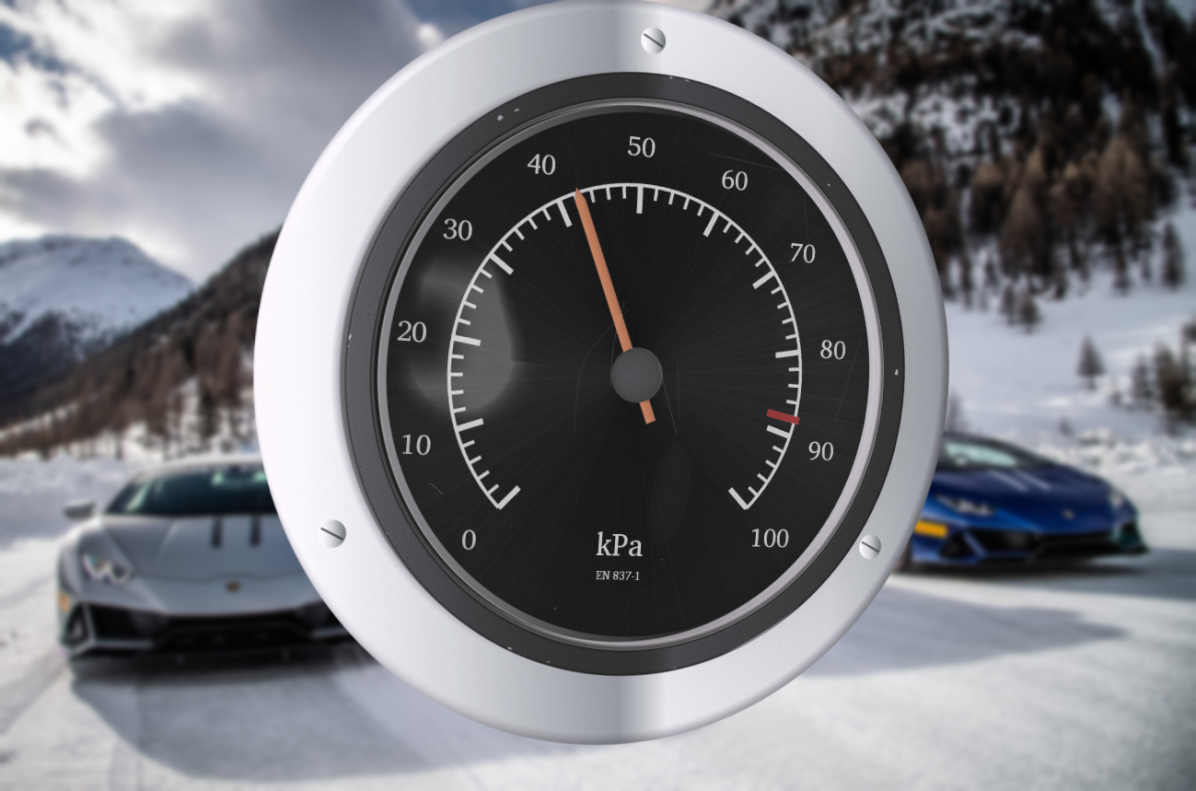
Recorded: 42 (kPa)
